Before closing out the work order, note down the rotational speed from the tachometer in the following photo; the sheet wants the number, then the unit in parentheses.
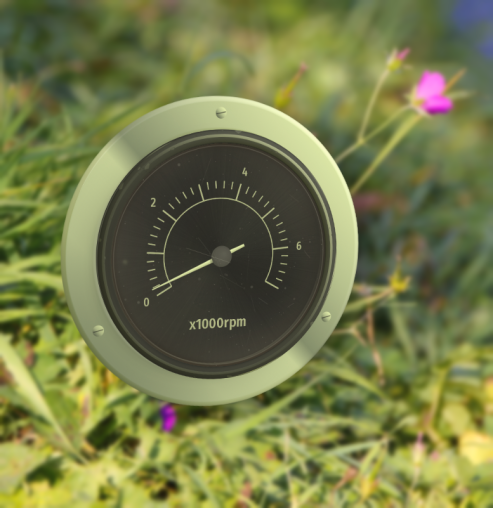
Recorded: 200 (rpm)
